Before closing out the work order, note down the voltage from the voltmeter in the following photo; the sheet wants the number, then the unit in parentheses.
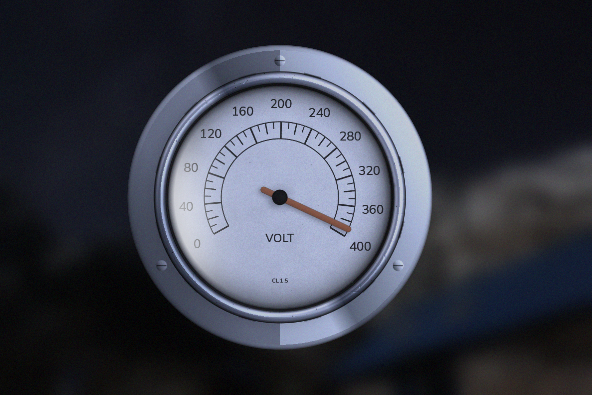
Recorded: 390 (V)
